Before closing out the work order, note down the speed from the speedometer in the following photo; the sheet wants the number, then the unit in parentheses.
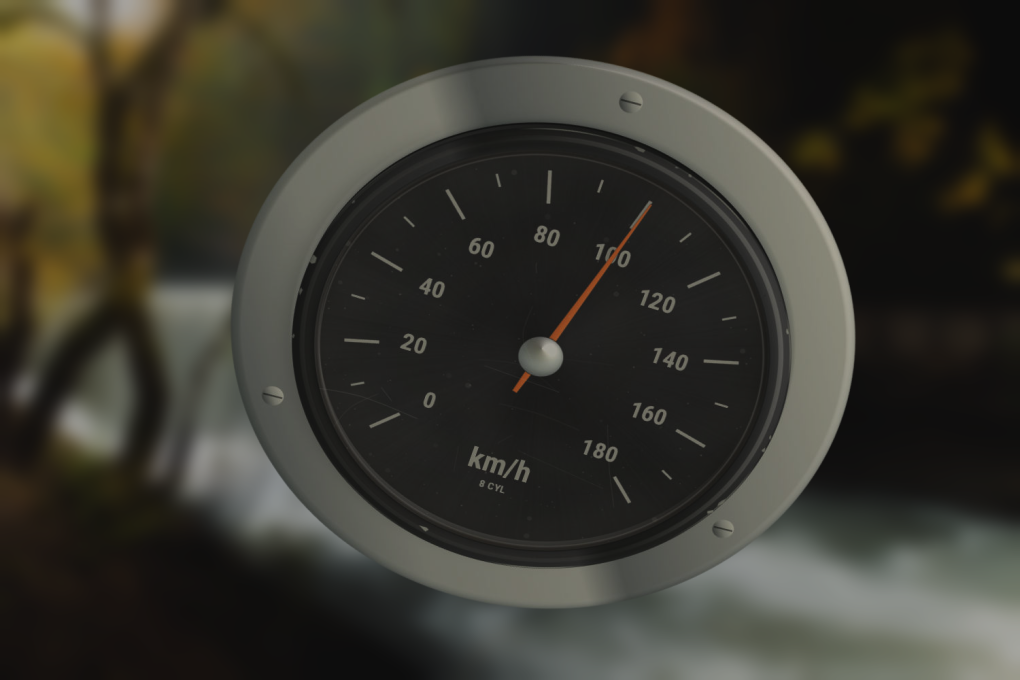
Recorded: 100 (km/h)
